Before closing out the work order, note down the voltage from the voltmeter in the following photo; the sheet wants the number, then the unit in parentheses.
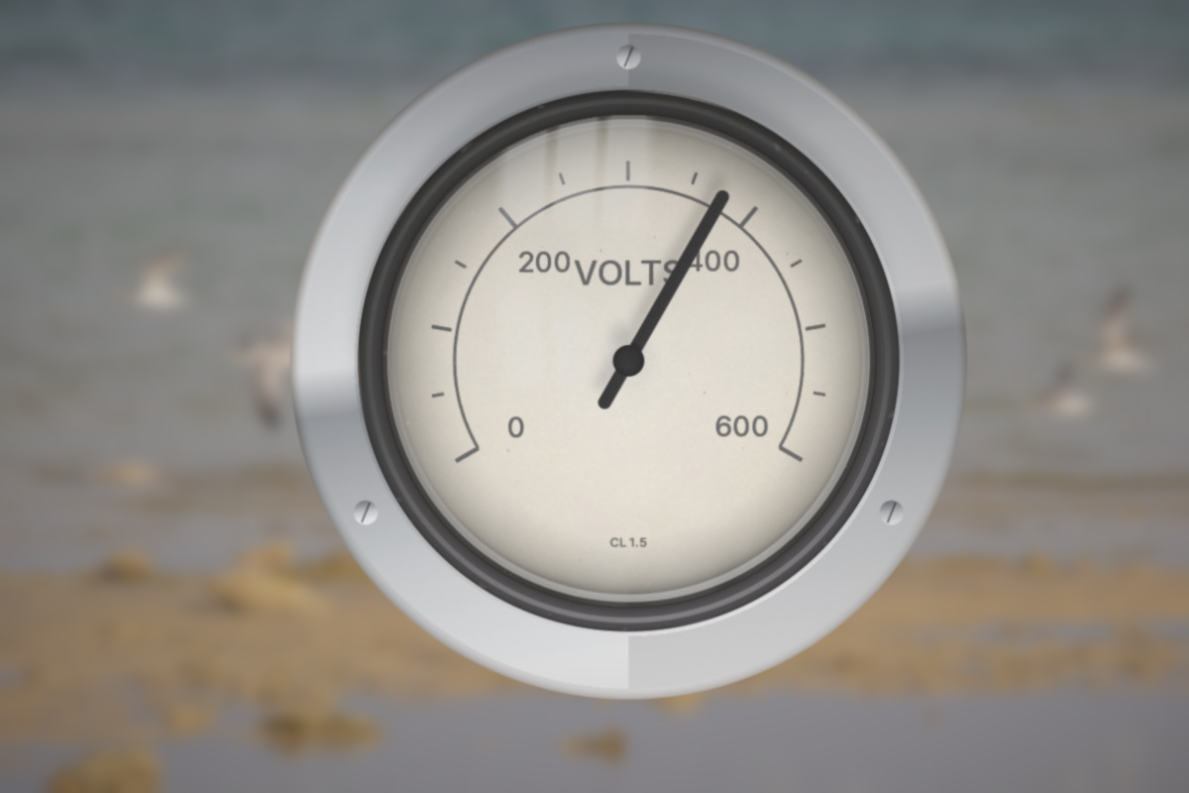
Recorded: 375 (V)
